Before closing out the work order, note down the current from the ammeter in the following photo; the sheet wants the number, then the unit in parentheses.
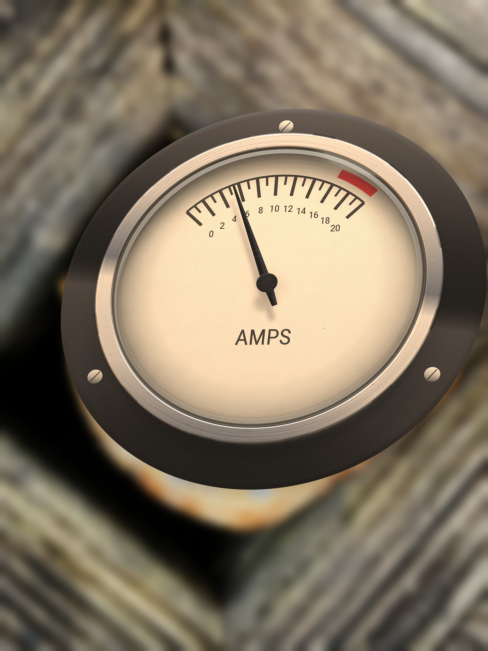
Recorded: 5.5 (A)
